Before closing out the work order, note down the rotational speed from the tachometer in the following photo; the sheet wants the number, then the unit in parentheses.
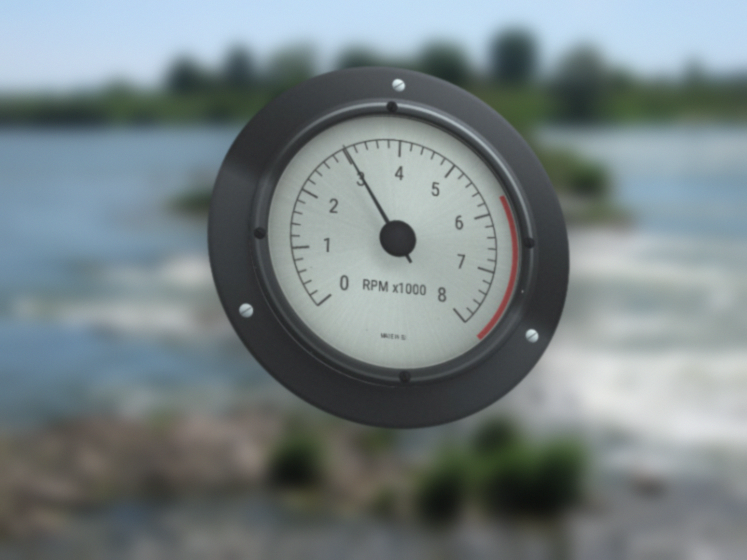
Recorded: 3000 (rpm)
